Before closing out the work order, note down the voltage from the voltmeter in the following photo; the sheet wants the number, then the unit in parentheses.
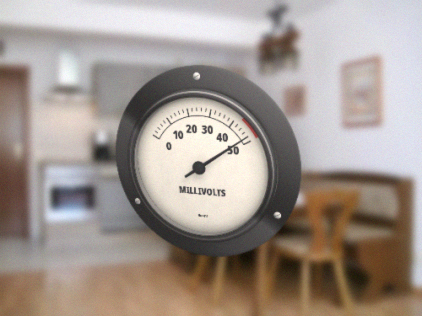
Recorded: 48 (mV)
